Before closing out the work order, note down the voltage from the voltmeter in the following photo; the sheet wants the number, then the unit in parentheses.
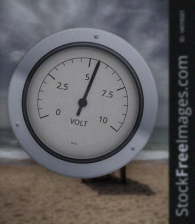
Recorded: 5.5 (V)
